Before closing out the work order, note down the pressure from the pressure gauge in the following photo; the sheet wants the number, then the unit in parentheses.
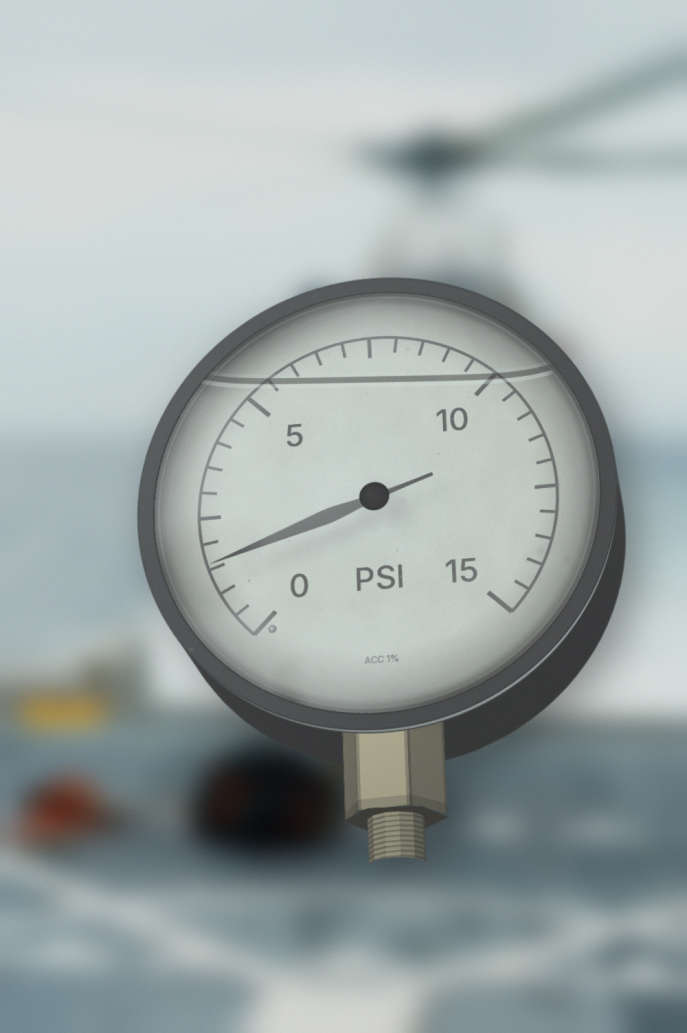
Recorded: 1.5 (psi)
